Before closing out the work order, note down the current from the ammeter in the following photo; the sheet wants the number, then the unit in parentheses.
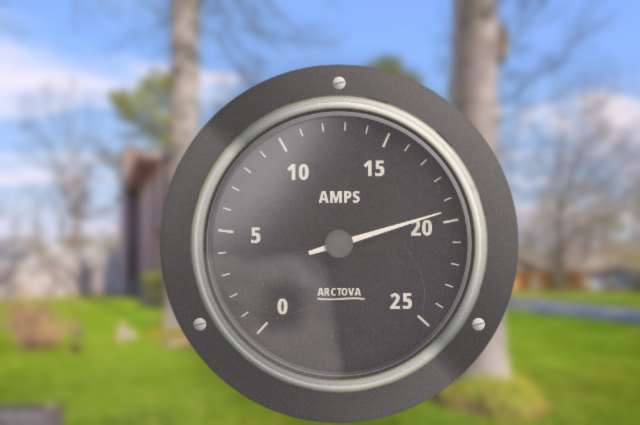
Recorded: 19.5 (A)
